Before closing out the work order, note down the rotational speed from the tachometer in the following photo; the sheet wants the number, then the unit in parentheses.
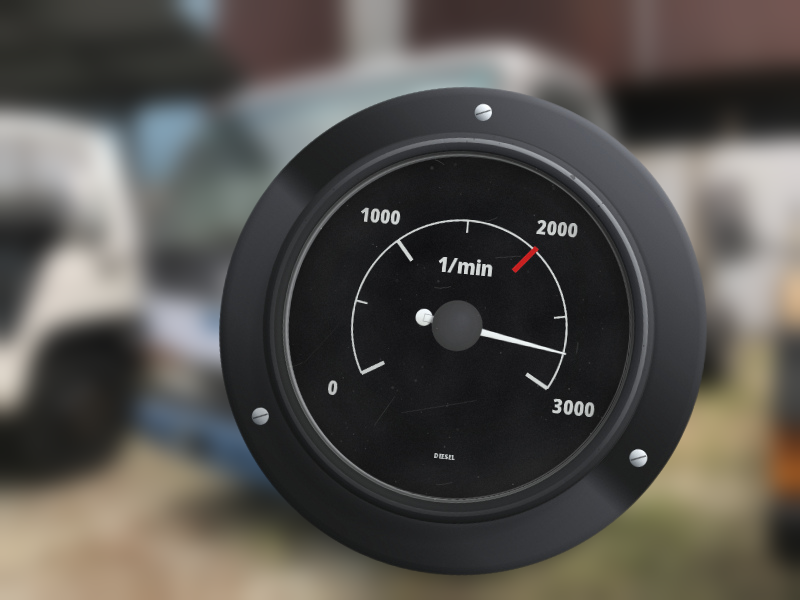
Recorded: 2750 (rpm)
